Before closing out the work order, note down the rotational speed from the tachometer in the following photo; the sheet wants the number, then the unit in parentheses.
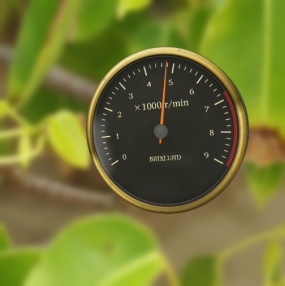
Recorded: 4800 (rpm)
